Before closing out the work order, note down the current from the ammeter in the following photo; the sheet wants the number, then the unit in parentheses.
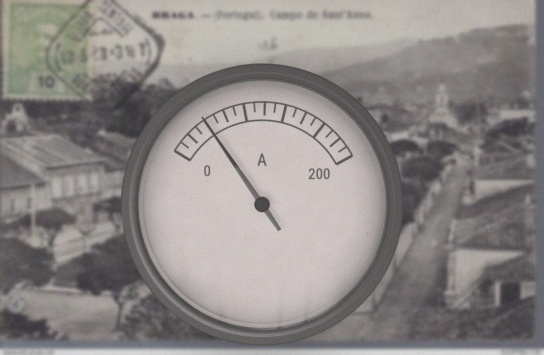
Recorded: 40 (A)
